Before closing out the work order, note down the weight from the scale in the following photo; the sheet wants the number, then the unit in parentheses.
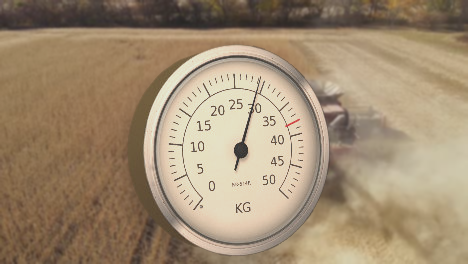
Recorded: 29 (kg)
